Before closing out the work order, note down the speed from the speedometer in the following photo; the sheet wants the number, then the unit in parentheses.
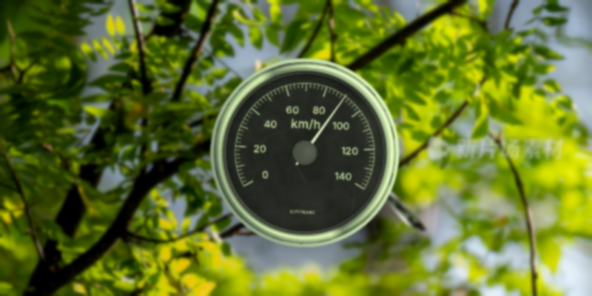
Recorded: 90 (km/h)
